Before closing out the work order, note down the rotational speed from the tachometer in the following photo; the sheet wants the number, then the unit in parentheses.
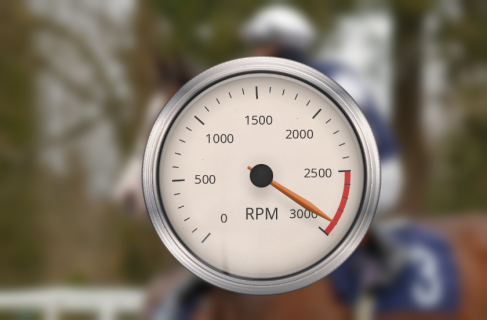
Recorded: 2900 (rpm)
